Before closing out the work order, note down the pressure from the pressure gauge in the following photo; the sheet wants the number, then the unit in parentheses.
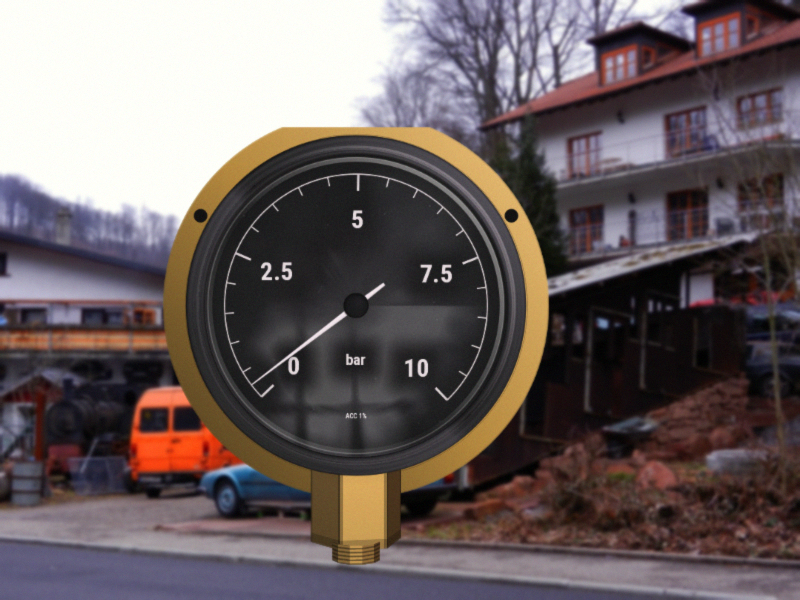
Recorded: 0.25 (bar)
